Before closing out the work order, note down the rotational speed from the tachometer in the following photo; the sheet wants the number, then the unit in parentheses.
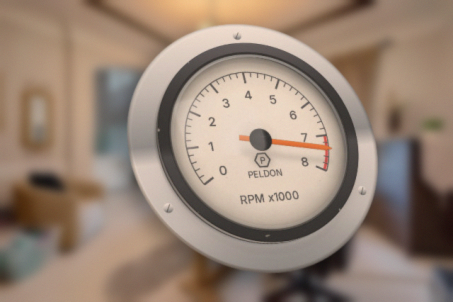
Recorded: 7400 (rpm)
